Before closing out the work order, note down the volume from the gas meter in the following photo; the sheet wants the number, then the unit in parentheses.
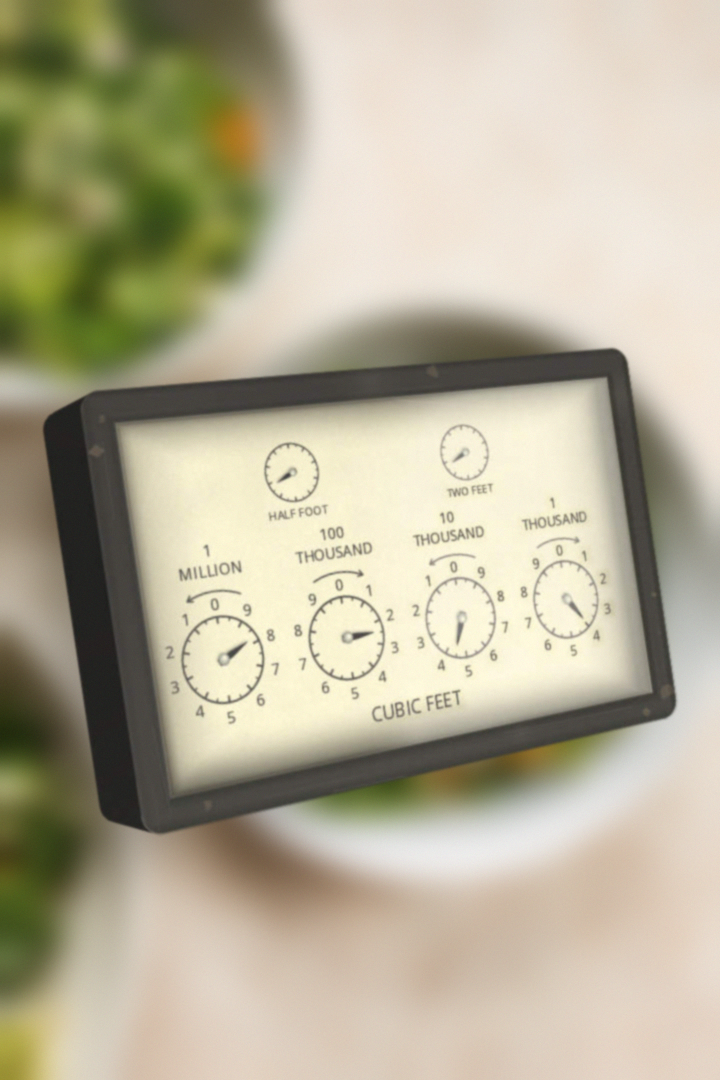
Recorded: 824400 (ft³)
